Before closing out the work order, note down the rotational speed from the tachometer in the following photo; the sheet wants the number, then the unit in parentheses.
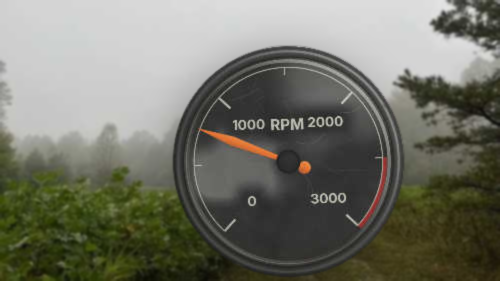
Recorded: 750 (rpm)
